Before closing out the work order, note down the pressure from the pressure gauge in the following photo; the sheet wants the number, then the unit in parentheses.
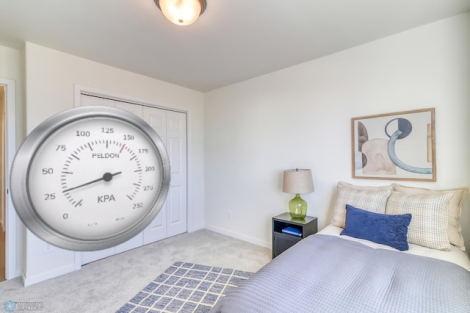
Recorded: 25 (kPa)
